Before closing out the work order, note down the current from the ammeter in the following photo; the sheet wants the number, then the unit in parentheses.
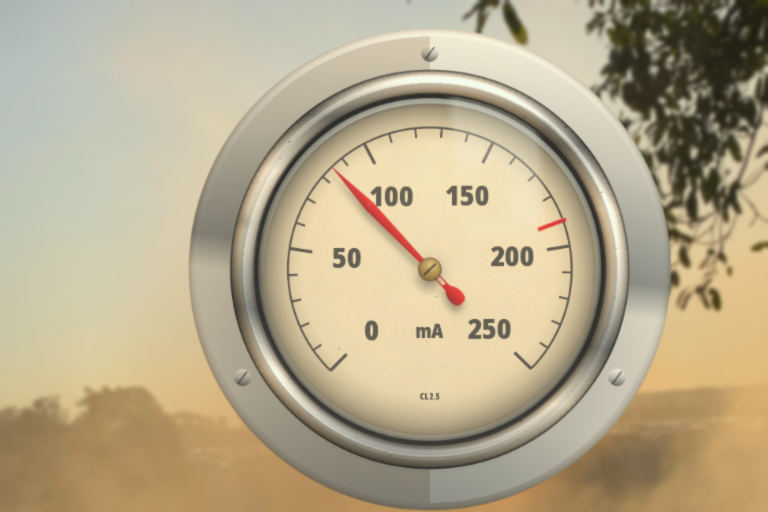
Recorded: 85 (mA)
